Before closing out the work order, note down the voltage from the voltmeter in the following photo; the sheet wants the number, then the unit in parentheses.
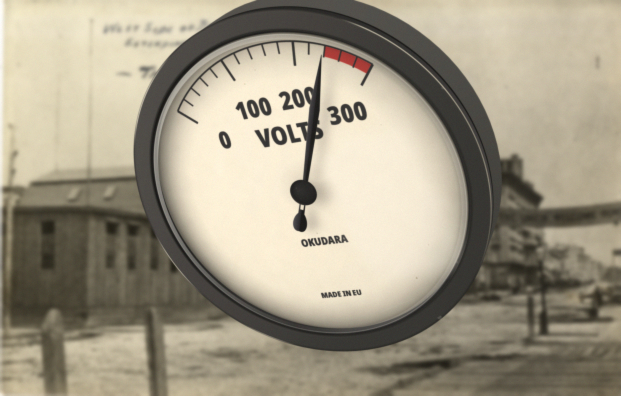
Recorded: 240 (V)
